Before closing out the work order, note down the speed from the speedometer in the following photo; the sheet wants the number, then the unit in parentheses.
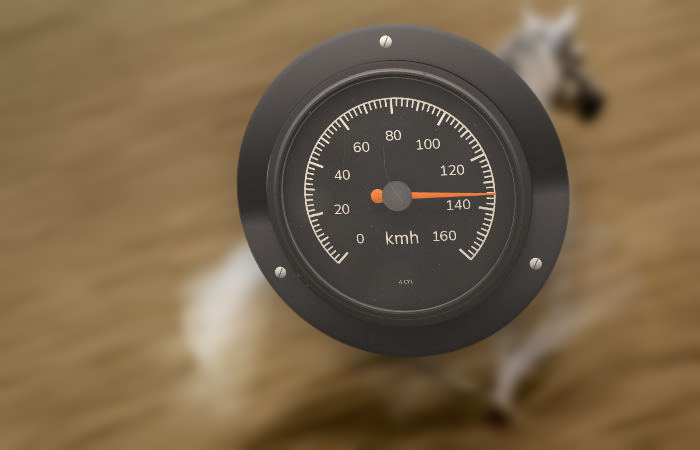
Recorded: 134 (km/h)
